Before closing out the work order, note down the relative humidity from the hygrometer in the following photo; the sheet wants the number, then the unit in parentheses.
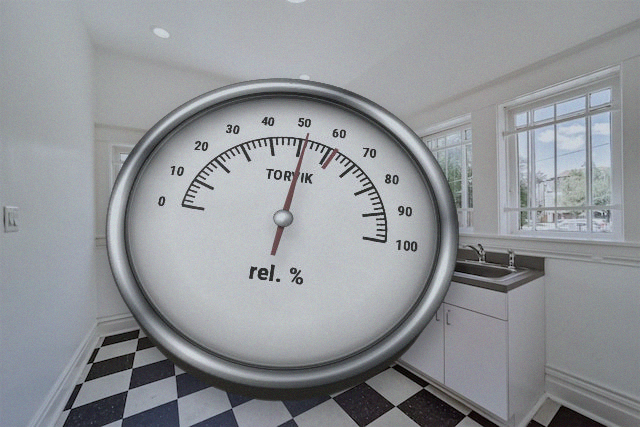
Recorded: 52 (%)
